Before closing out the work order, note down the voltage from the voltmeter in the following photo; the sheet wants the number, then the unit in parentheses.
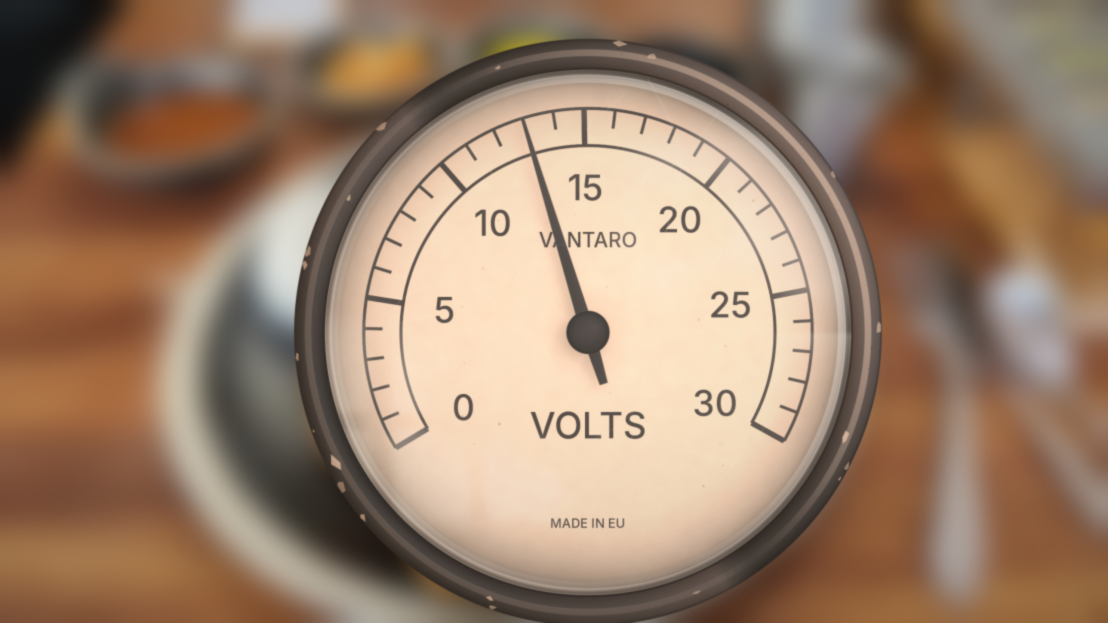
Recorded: 13 (V)
